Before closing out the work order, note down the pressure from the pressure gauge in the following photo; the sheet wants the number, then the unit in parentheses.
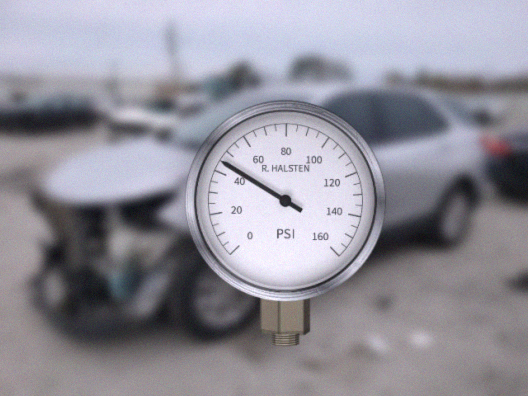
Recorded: 45 (psi)
